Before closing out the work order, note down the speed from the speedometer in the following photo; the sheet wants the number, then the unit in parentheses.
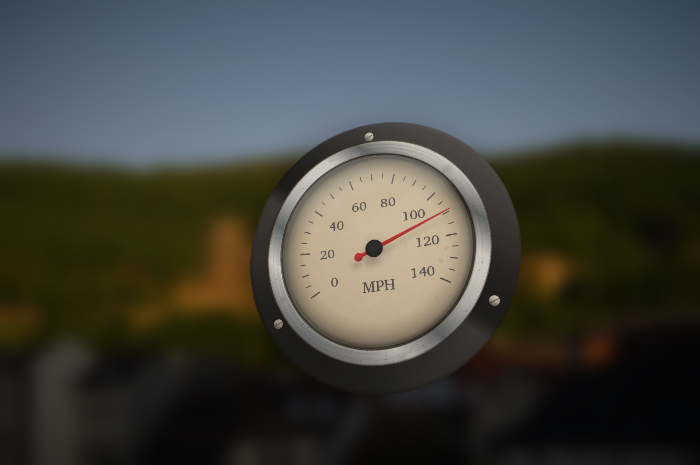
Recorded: 110 (mph)
